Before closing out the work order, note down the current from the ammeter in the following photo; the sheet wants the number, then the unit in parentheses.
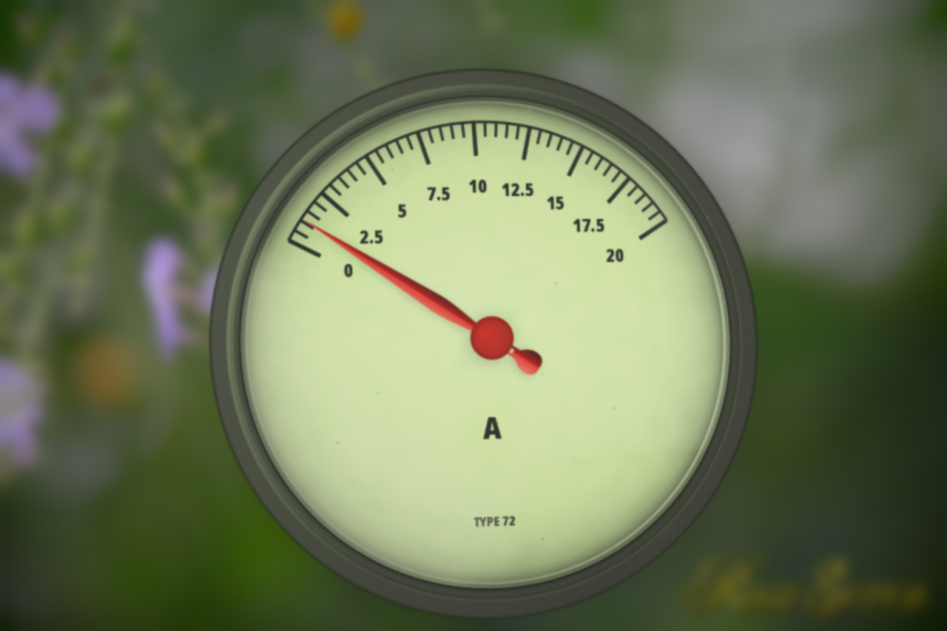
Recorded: 1 (A)
